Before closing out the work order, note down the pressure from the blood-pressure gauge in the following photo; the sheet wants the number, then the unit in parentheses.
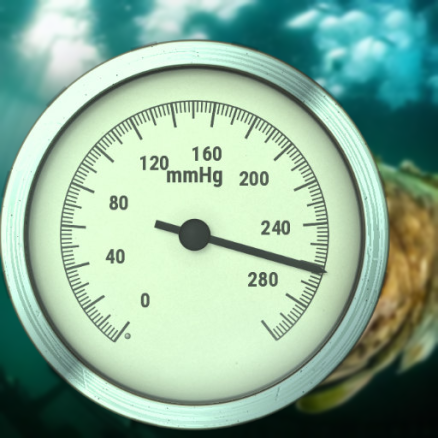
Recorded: 262 (mmHg)
